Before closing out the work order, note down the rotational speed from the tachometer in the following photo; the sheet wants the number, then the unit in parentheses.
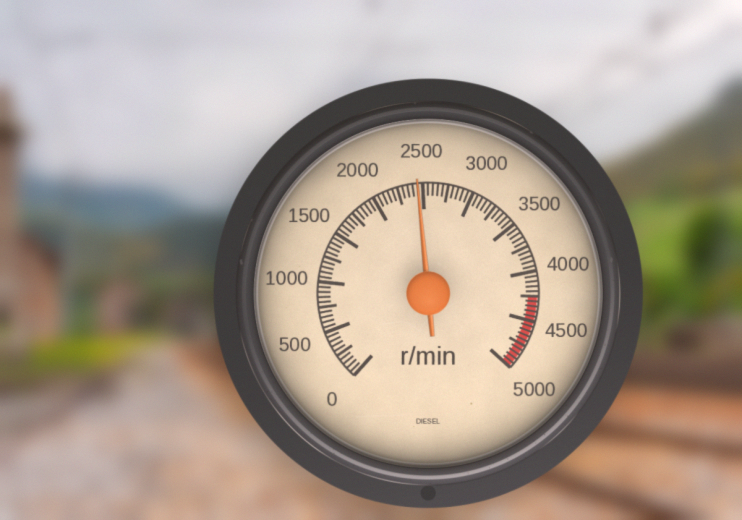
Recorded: 2450 (rpm)
